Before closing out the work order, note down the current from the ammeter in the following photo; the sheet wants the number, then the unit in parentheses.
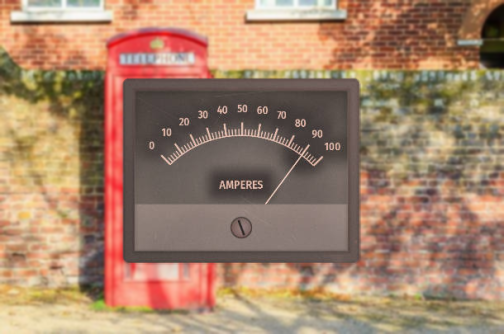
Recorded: 90 (A)
